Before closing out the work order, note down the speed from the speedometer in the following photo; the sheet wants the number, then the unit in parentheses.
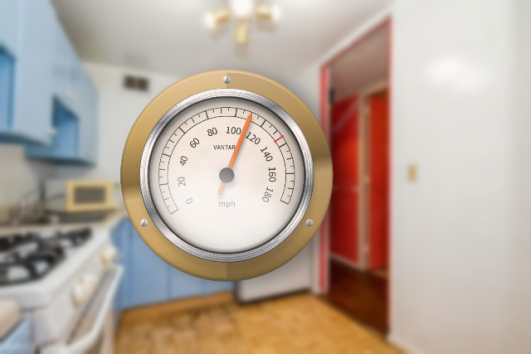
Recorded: 110 (mph)
